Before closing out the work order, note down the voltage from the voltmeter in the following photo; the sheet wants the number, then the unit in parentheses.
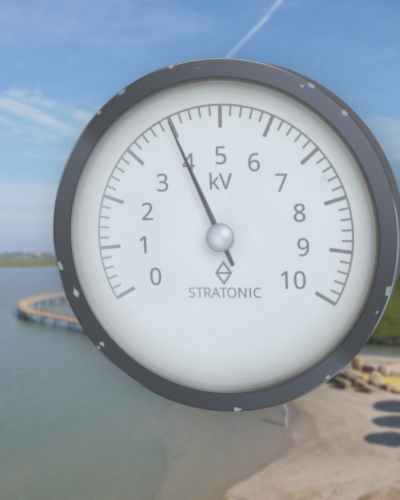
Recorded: 4 (kV)
